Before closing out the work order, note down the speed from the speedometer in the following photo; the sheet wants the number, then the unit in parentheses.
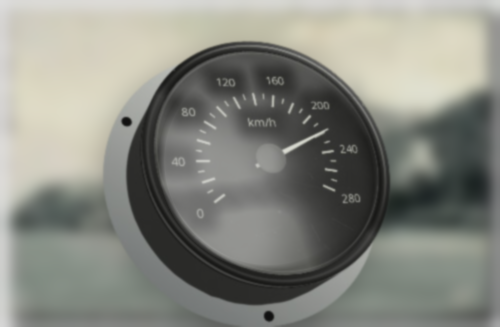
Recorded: 220 (km/h)
